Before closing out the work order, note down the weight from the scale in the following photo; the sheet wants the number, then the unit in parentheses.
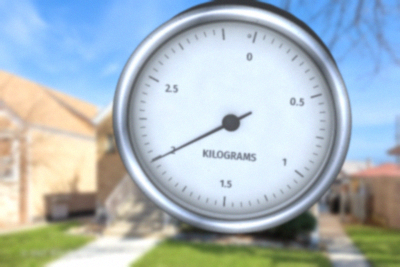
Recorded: 2 (kg)
